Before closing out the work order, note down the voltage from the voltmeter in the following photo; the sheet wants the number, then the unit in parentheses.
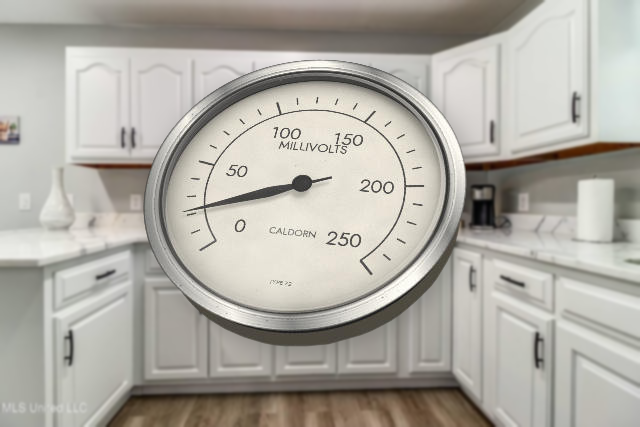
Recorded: 20 (mV)
